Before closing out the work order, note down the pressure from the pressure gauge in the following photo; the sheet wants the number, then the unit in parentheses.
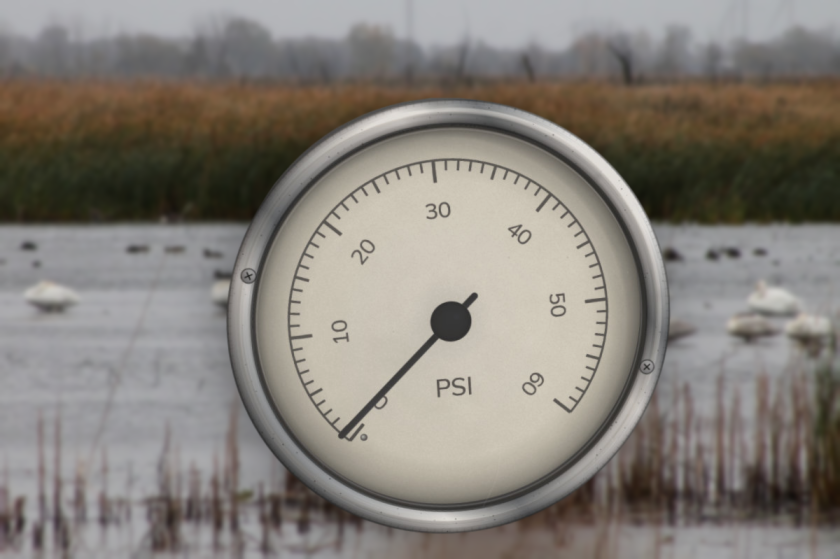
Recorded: 1 (psi)
